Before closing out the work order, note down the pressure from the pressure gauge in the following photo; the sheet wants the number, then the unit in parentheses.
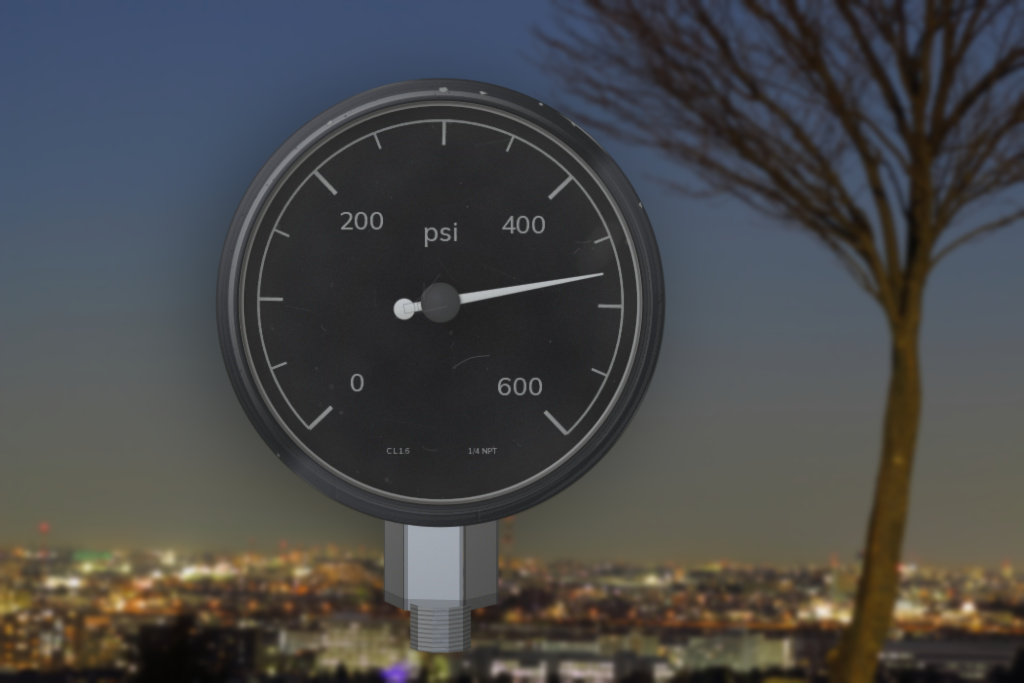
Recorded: 475 (psi)
